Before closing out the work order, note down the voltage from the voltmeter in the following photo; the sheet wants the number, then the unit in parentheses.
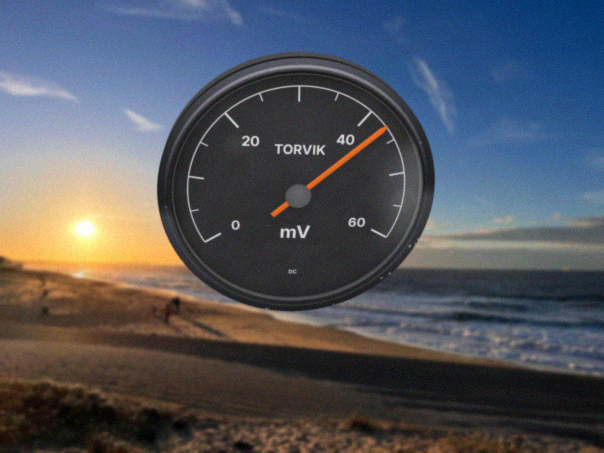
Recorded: 42.5 (mV)
